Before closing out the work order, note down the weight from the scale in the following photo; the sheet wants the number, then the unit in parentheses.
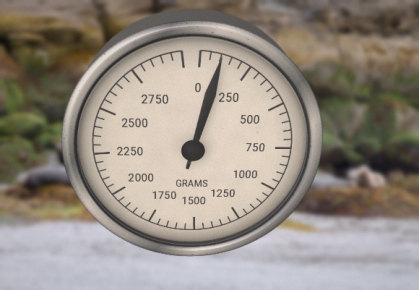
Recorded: 100 (g)
